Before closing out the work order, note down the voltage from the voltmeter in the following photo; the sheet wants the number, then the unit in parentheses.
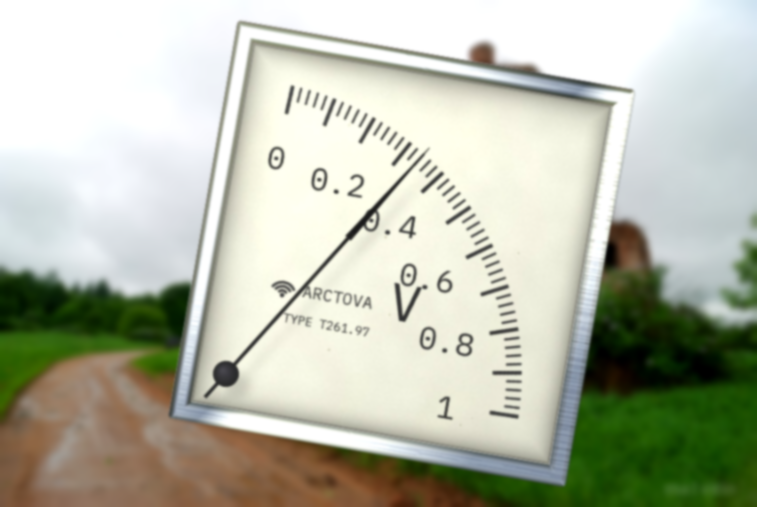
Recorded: 0.34 (V)
